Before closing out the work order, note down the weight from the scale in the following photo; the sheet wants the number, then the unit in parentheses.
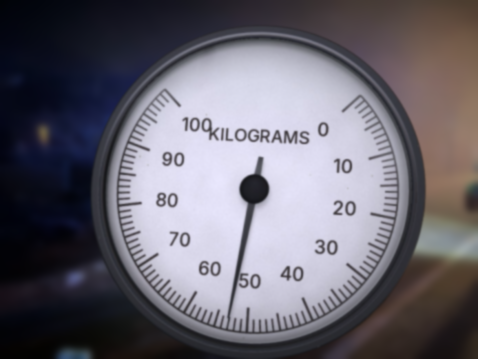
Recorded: 53 (kg)
